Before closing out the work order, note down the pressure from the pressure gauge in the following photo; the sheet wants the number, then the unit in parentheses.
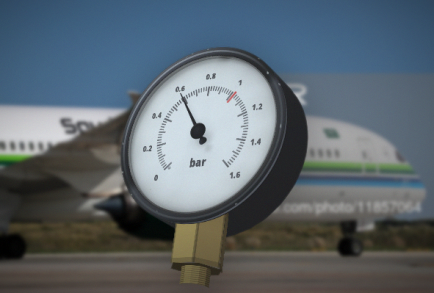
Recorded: 0.6 (bar)
